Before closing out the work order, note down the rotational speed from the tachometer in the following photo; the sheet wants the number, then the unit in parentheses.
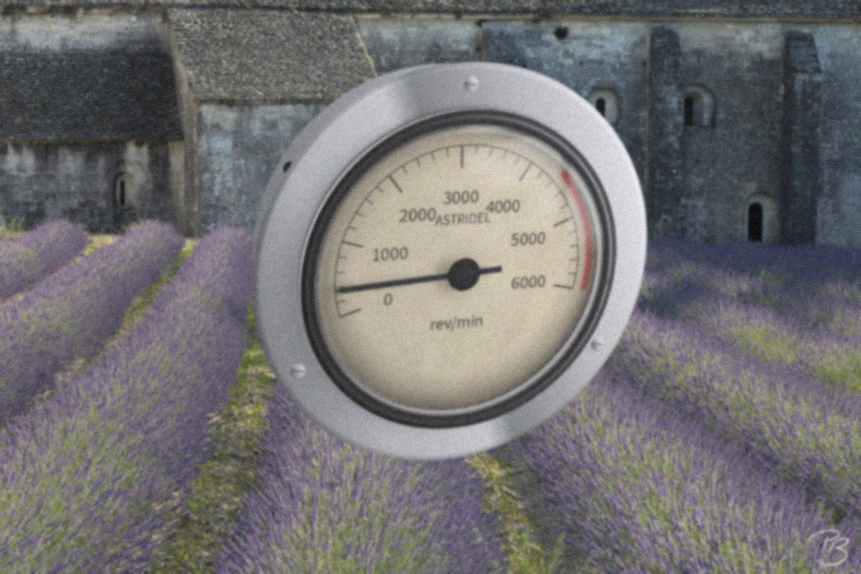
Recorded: 400 (rpm)
